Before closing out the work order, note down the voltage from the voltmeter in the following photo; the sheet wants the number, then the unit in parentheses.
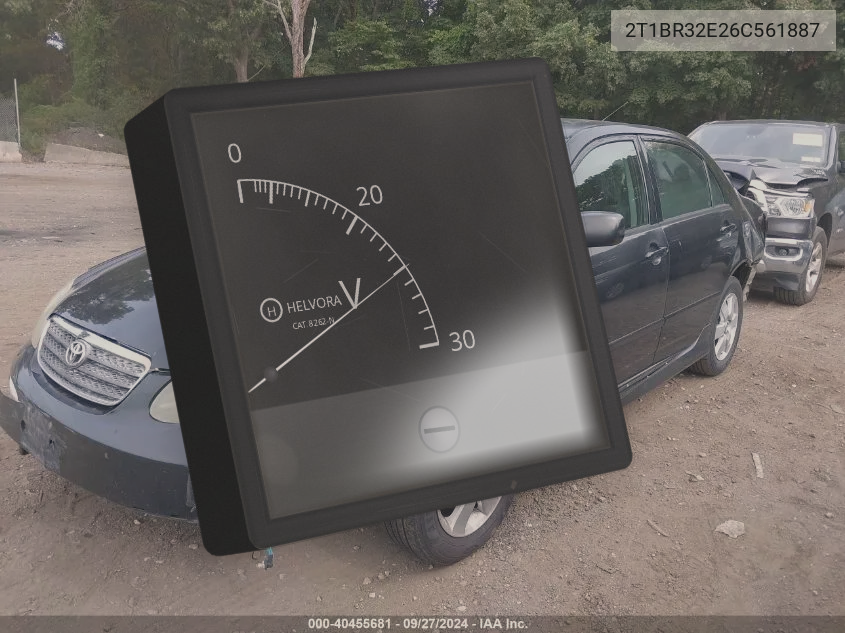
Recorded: 25 (V)
